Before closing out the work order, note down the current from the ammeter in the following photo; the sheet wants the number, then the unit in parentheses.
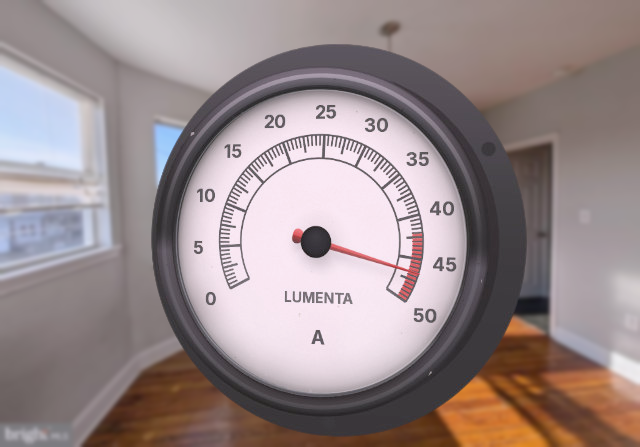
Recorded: 46.5 (A)
